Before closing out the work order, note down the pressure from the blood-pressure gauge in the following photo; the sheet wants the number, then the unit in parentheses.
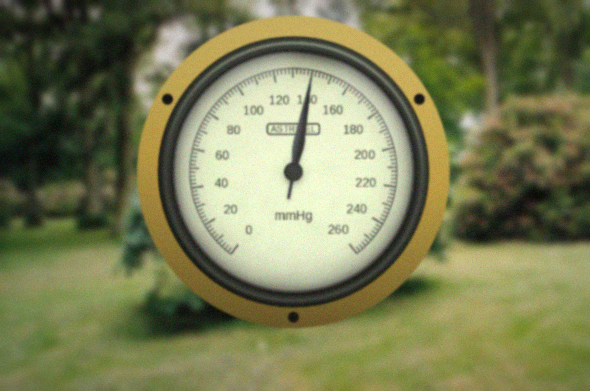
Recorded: 140 (mmHg)
